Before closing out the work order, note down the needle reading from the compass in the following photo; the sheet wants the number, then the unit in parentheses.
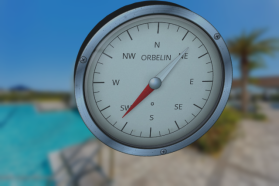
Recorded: 220 (°)
